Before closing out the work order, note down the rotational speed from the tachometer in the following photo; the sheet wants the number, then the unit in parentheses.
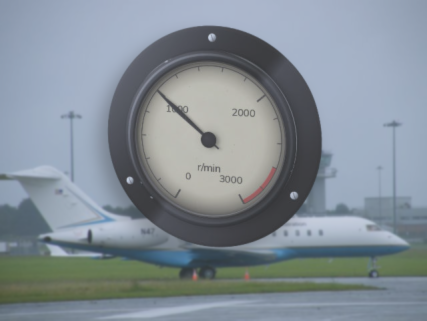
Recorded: 1000 (rpm)
